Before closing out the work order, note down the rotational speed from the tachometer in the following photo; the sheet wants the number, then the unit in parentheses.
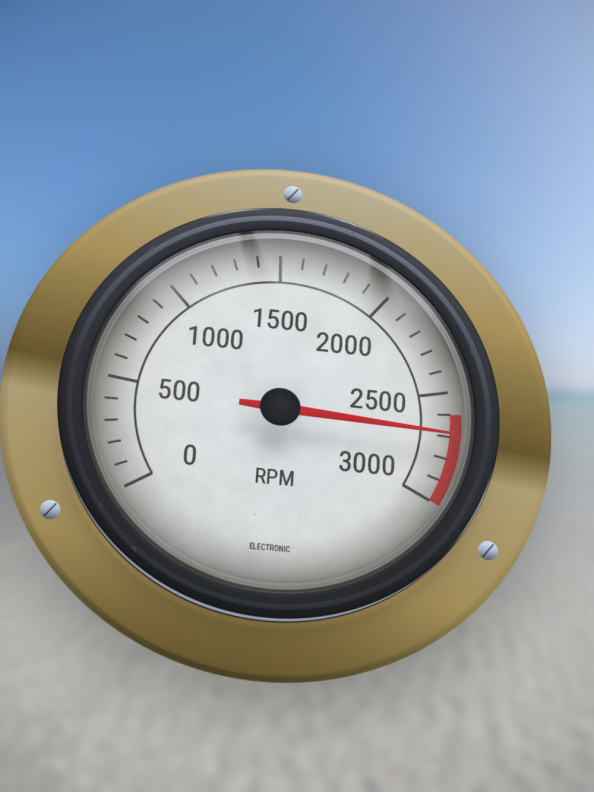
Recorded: 2700 (rpm)
